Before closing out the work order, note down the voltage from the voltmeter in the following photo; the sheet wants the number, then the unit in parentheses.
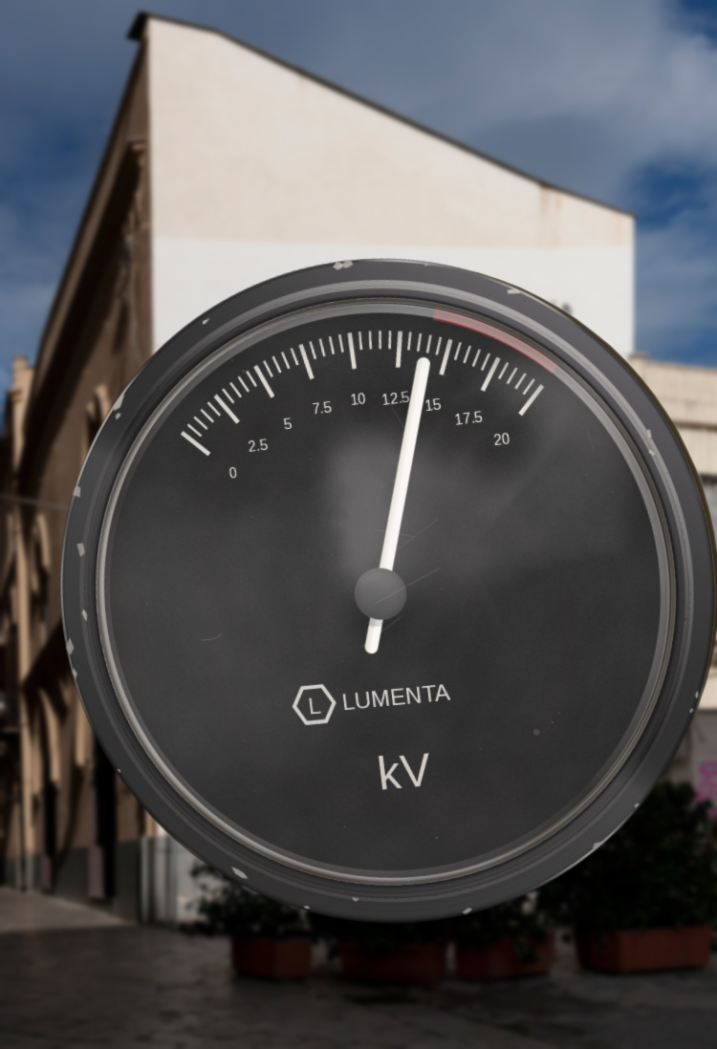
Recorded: 14 (kV)
